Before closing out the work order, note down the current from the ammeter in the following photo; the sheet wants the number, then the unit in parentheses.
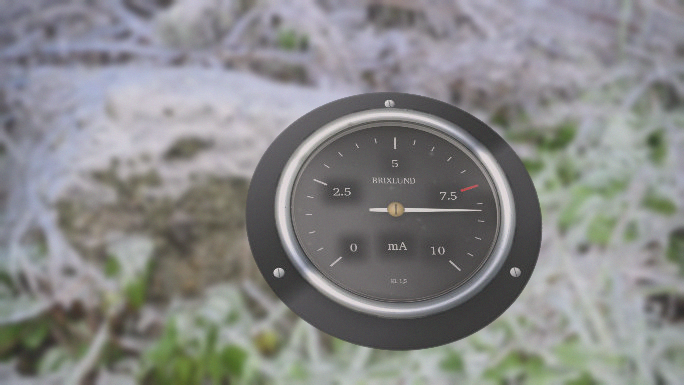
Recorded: 8.25 (mA)
